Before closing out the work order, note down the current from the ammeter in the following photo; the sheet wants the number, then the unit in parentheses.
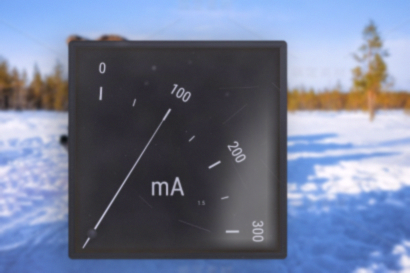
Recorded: 100 (mA)
